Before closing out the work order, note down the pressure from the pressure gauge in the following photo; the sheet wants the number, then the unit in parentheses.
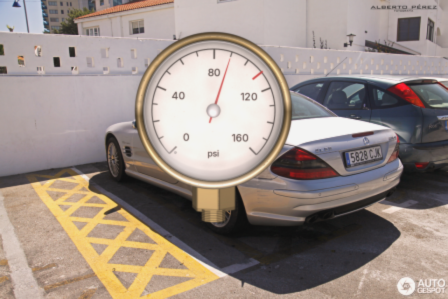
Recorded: 90 (psi)
